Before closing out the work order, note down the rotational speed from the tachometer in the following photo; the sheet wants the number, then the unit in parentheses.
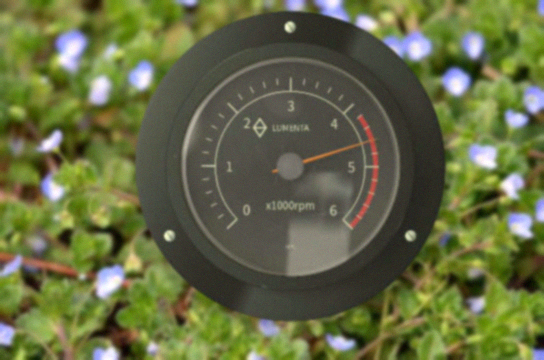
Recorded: 4600 (rpm)
